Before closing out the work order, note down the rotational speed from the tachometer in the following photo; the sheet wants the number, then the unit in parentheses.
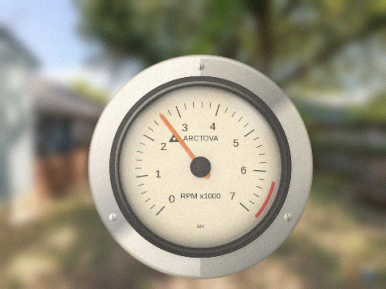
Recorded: 2600 (rpm)
